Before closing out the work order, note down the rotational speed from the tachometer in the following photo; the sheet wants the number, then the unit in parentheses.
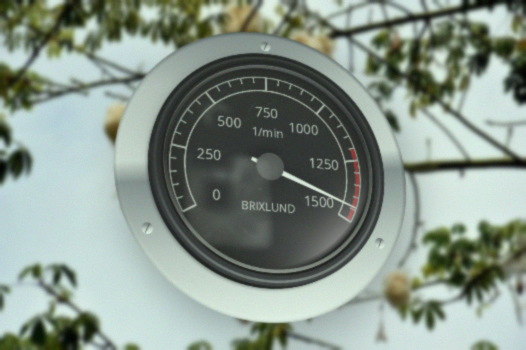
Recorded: 1450 (rpm)
